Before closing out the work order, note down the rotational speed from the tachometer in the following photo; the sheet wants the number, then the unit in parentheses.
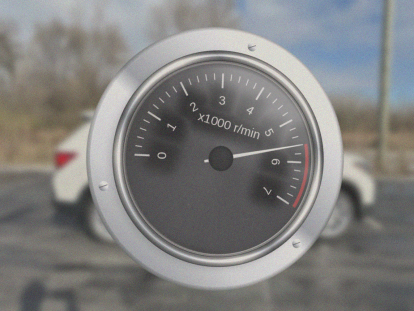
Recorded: 5600 (rpm)
